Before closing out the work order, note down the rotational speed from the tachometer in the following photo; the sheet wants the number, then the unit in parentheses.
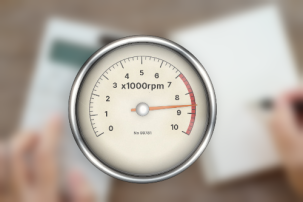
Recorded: 8600 (rpm)
